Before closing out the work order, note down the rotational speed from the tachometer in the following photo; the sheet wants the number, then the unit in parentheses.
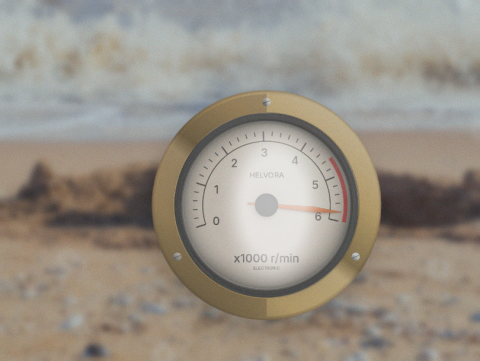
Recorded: 5800 (rpm)
